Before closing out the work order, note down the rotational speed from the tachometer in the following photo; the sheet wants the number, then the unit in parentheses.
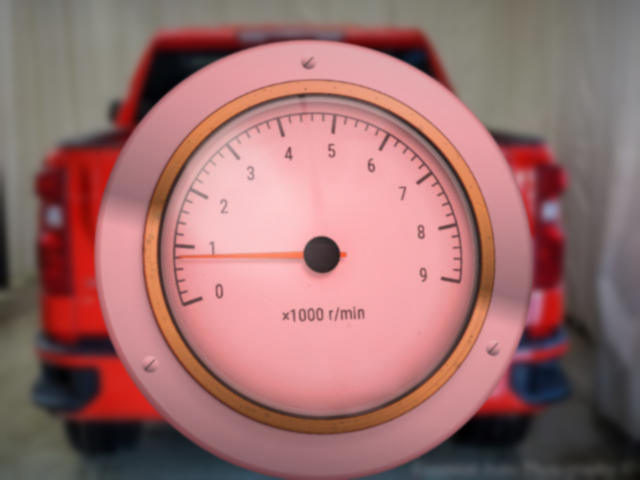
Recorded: 800 (rpm)
